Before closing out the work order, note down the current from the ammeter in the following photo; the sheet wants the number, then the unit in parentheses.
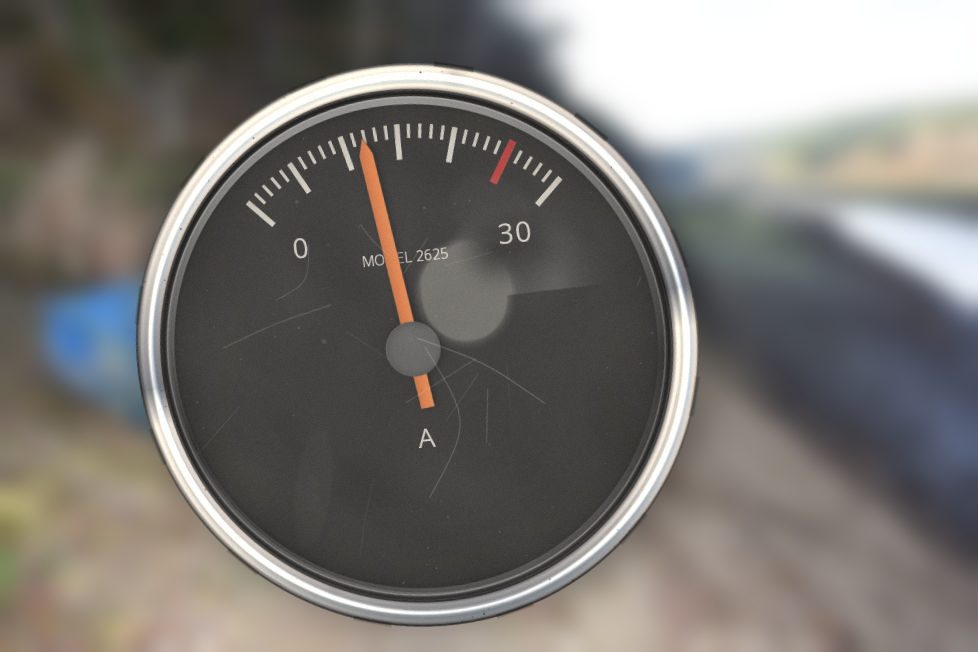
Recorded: 12 (A)
